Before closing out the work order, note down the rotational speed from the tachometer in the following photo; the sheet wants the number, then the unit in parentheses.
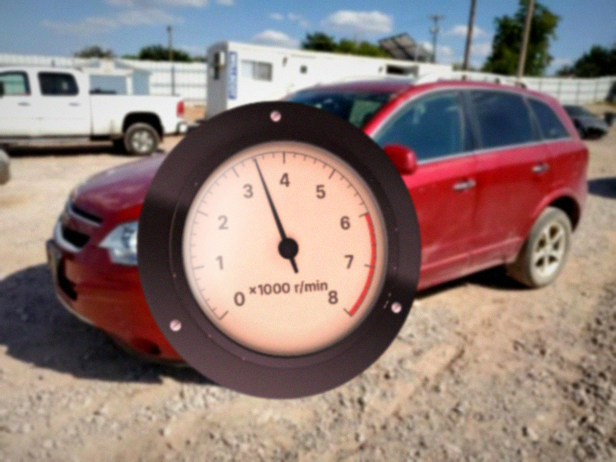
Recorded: 3400 (rpm)
